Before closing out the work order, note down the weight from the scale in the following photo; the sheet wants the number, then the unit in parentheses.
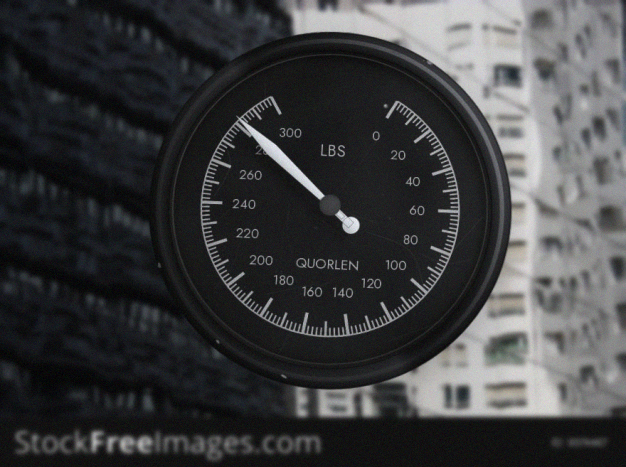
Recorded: 282 (lb)
